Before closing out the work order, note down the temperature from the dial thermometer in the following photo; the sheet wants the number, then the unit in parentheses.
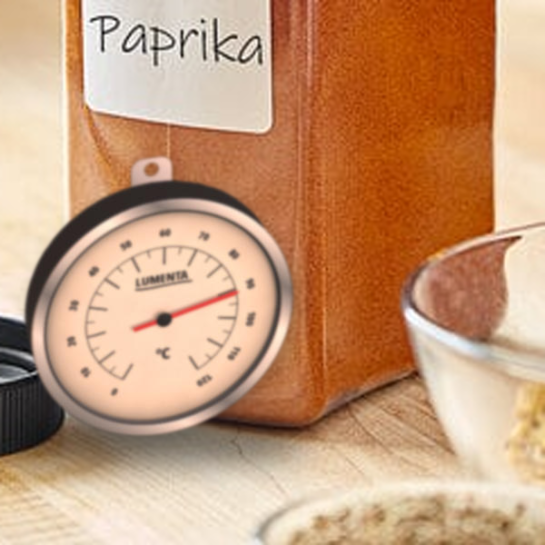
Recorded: 90 (°C)
